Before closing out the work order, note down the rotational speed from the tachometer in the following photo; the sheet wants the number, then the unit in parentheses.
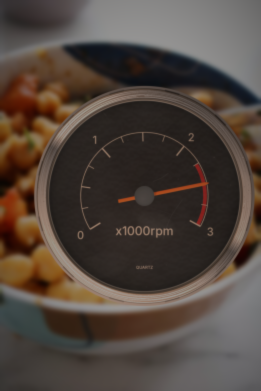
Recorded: 2500 (rpm)
